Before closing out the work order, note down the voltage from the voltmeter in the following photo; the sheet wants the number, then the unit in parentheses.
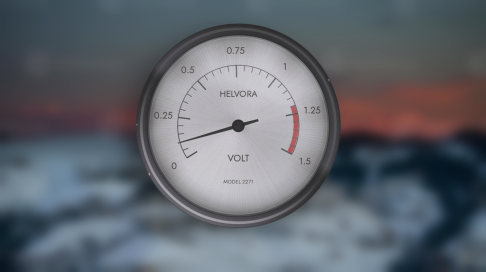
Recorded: 0.1 (V)
